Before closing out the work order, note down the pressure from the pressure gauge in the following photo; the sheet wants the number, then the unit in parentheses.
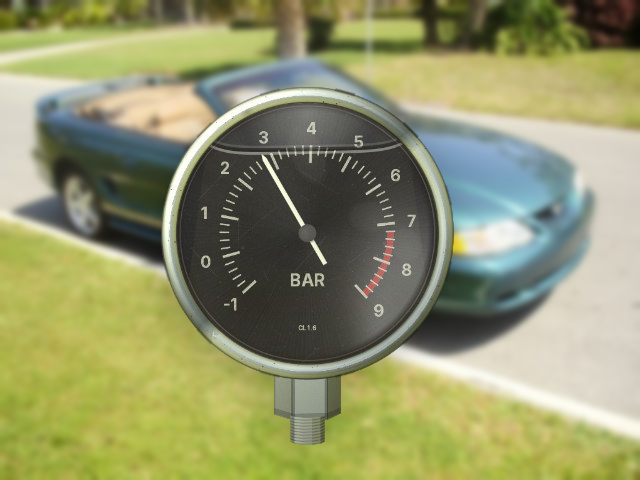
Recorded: 2.8 (bar)
